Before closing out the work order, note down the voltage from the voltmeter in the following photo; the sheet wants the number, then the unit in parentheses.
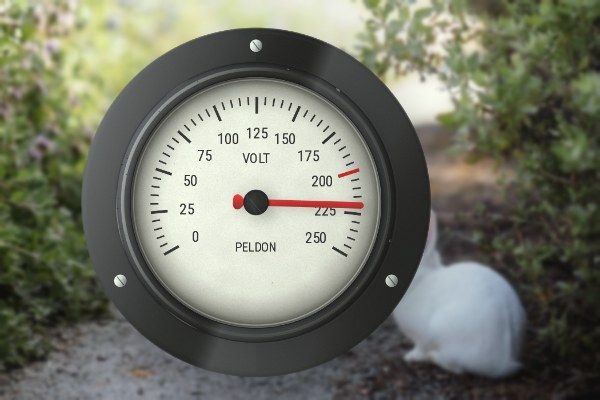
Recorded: 220 (V)
